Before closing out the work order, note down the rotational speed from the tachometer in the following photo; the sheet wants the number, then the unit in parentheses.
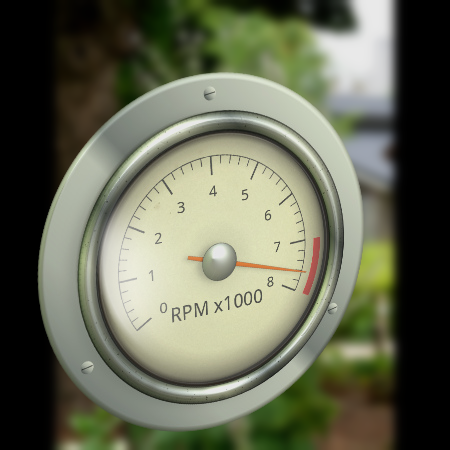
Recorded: 7600 (rpm)
